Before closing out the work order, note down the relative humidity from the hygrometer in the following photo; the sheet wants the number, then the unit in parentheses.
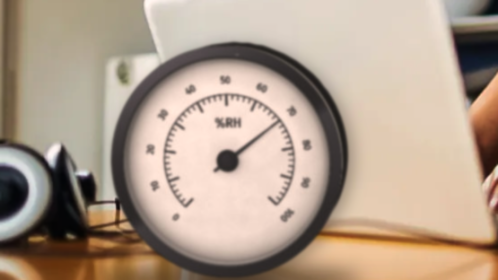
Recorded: 70 (%)
